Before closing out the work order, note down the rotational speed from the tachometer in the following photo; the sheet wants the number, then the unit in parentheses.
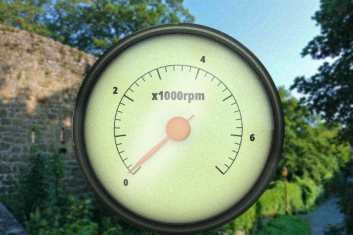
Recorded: 100 (rpm)
